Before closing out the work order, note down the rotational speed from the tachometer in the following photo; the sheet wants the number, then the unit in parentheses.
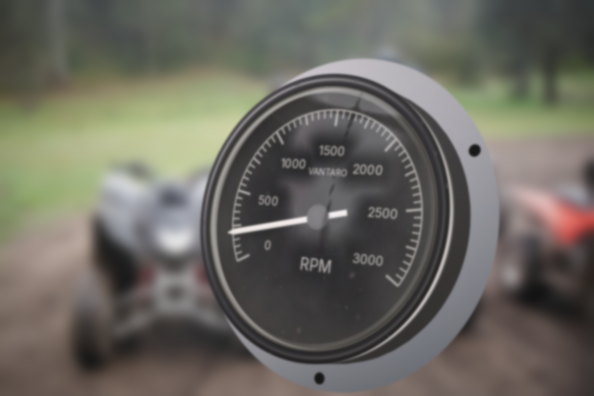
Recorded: 200 (rpm)
